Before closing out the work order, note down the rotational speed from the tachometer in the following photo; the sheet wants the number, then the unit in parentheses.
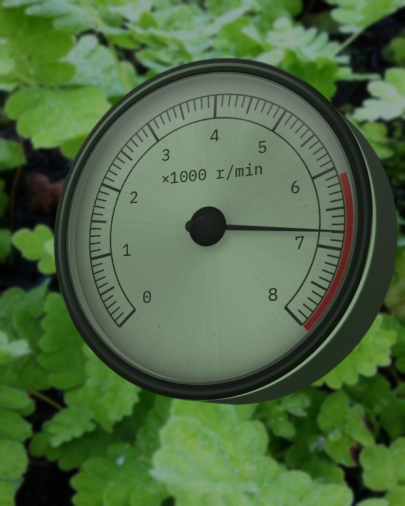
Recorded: 6800 (rpm)
